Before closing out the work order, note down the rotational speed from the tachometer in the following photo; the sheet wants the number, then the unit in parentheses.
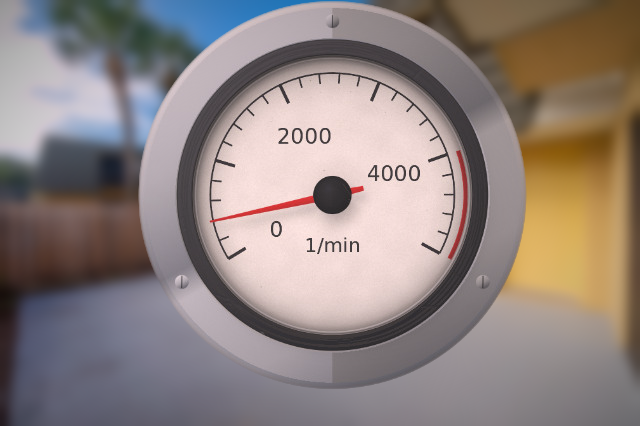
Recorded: 400 (rpm)
